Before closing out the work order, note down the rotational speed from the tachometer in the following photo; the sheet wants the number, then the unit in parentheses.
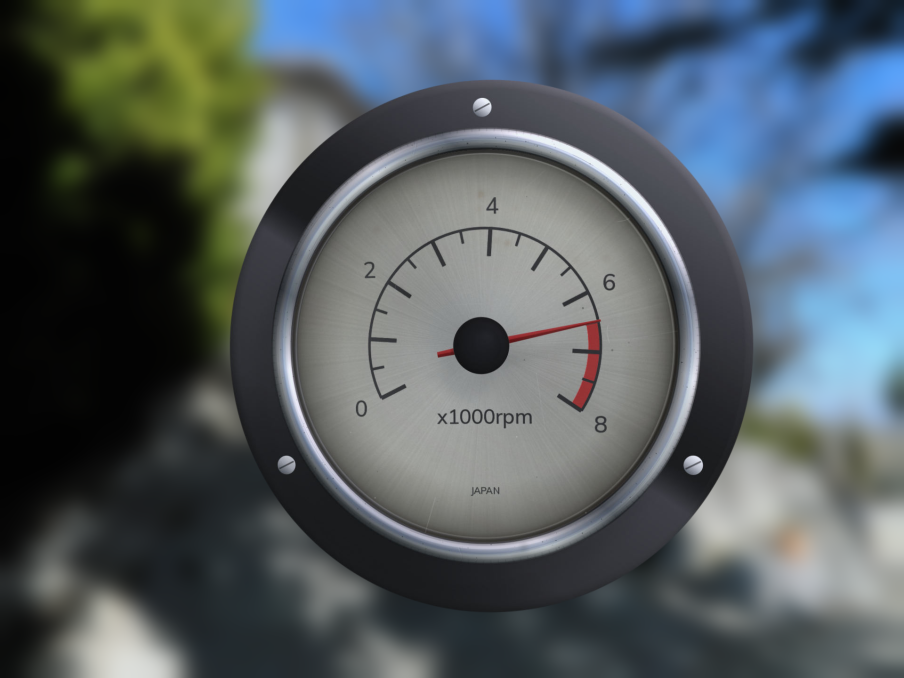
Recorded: 6500 (rpm)
